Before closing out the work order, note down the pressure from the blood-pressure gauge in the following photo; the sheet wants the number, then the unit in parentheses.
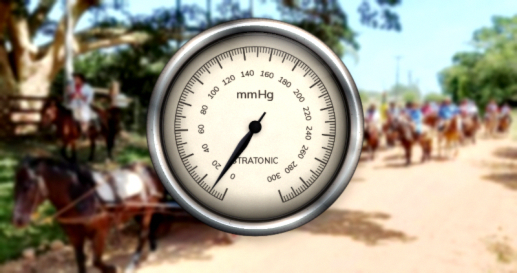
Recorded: 10 (mmHg)
